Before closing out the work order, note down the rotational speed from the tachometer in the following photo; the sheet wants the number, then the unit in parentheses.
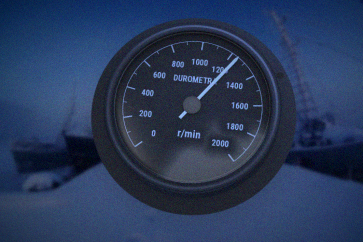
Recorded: 1250 (rpm)
